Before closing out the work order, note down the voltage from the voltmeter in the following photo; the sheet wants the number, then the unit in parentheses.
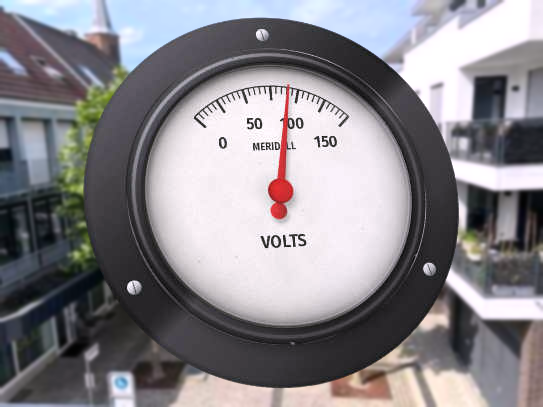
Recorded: 90 (V)
